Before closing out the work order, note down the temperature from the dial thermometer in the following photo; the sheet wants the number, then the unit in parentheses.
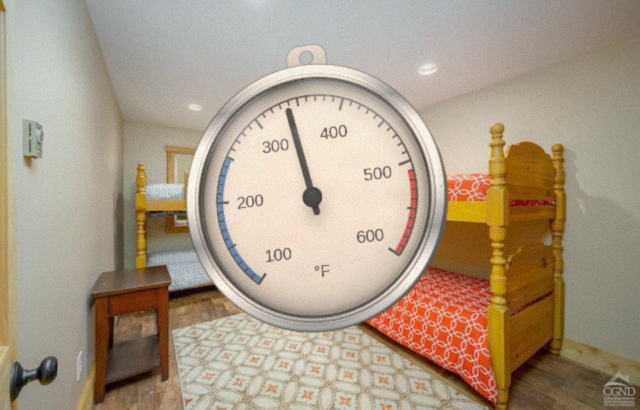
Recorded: 340 (°F)
